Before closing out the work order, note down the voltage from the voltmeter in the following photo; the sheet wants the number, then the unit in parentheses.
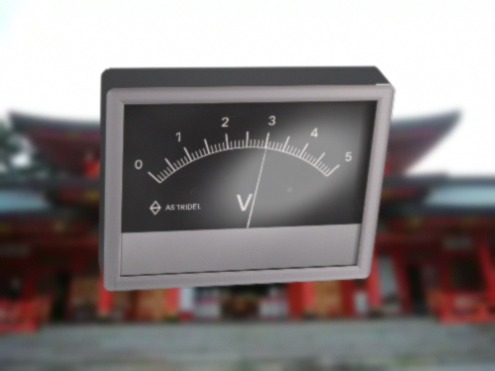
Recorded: 3 (V)
